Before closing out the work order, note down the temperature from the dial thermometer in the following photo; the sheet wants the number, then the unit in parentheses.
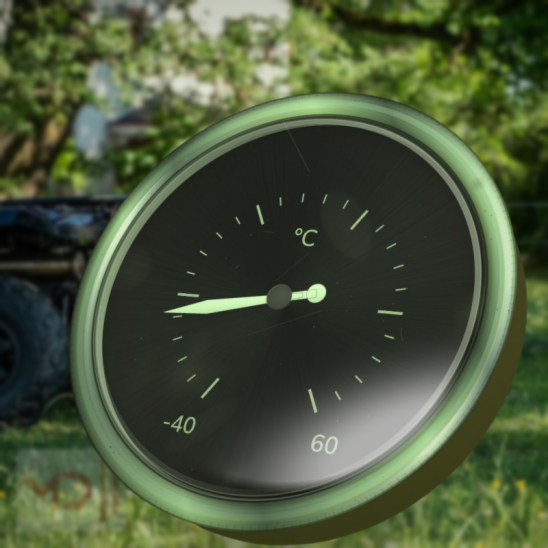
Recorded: -24 (°C)
